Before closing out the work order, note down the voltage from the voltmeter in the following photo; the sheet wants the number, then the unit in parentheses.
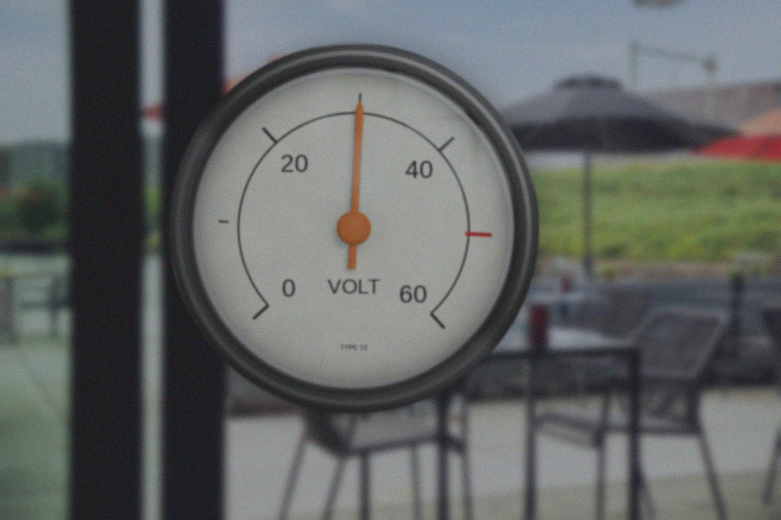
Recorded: 30 (V)
